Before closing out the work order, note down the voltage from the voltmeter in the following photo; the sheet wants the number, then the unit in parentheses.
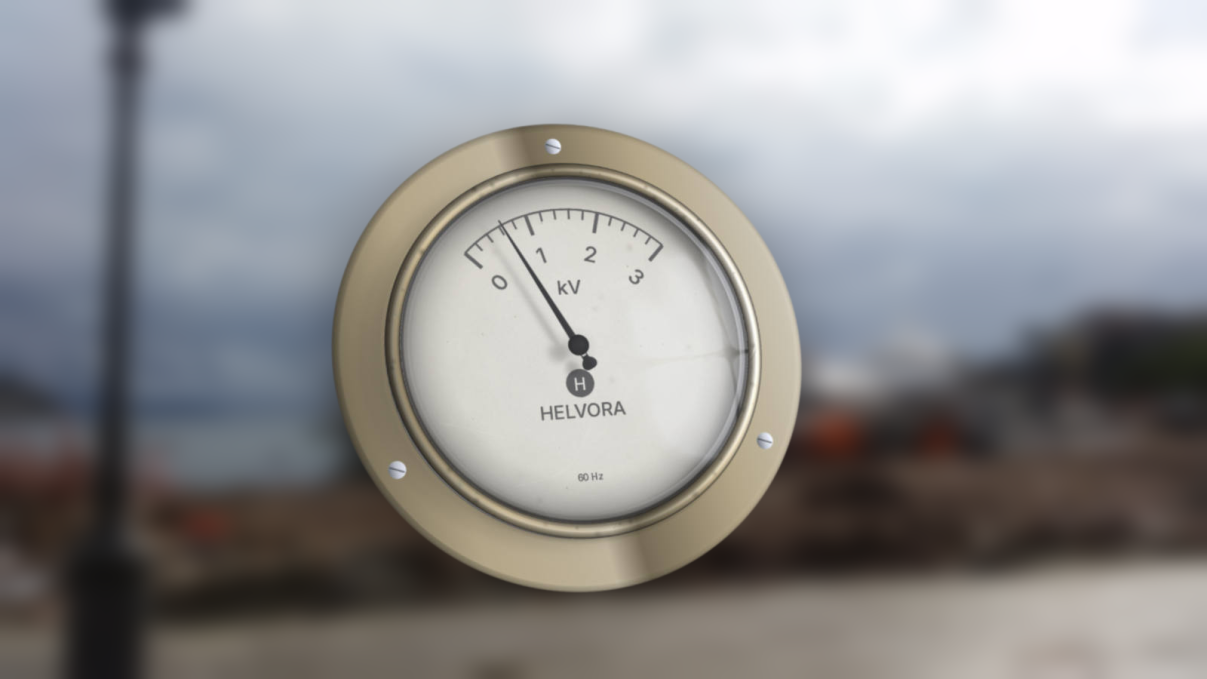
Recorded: 0.6 (kV)
